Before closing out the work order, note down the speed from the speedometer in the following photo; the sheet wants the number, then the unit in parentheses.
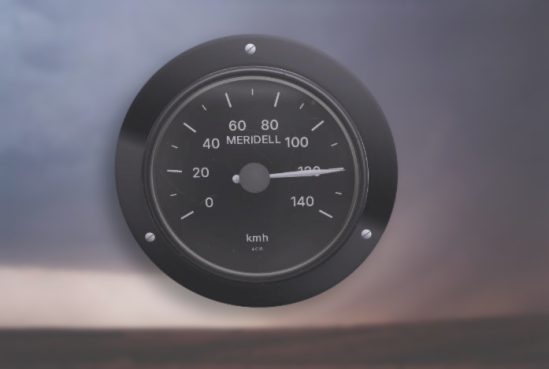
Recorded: 120 (km/h)
